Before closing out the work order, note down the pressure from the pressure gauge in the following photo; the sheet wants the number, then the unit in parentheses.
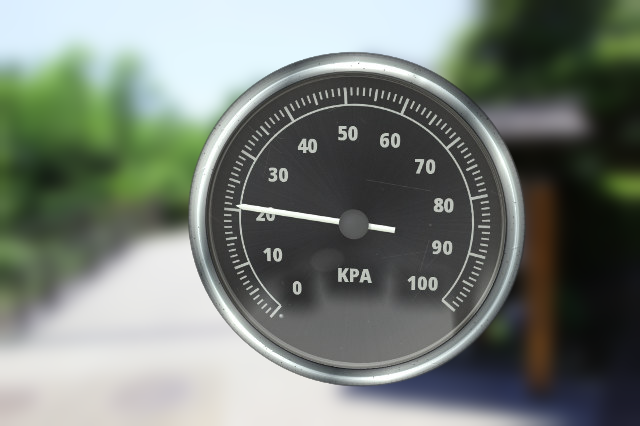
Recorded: 21 (kPa)
